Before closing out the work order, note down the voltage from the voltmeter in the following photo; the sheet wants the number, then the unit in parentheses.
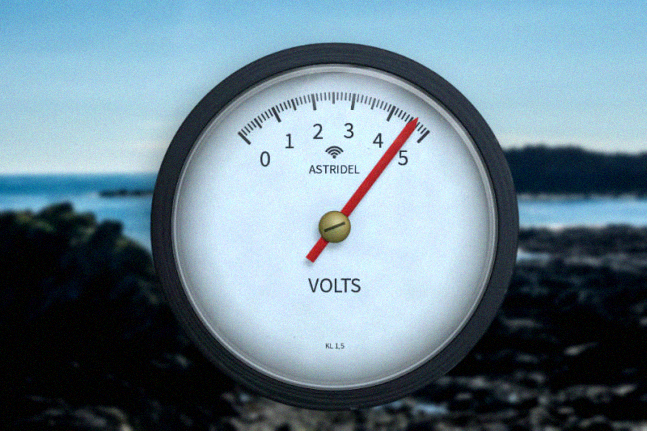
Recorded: 4.6 (V)
